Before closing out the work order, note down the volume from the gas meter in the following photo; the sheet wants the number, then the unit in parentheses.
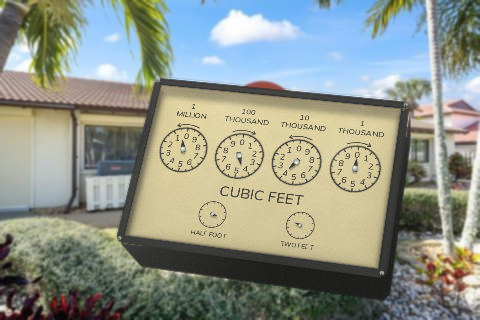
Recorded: 44000 (ft³)
